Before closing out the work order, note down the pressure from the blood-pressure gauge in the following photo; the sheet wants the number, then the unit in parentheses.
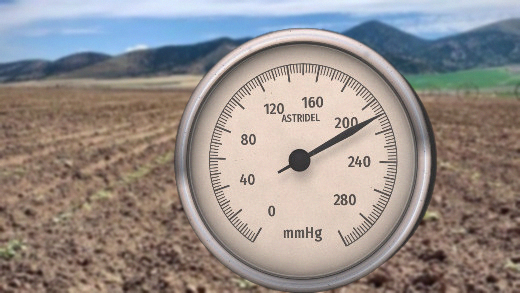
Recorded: 210 (mmHg)
